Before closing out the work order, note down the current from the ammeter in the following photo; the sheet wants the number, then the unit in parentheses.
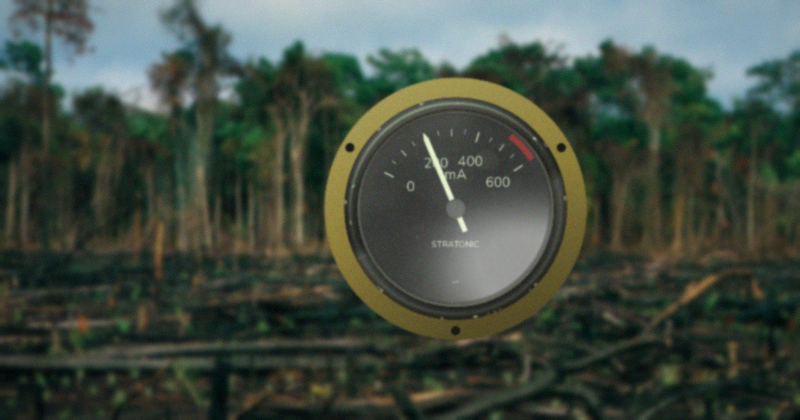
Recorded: 200 (mA)
